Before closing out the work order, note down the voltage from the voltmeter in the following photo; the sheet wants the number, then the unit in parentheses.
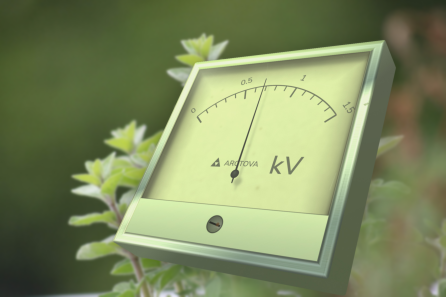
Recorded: 0.7 (kV)
